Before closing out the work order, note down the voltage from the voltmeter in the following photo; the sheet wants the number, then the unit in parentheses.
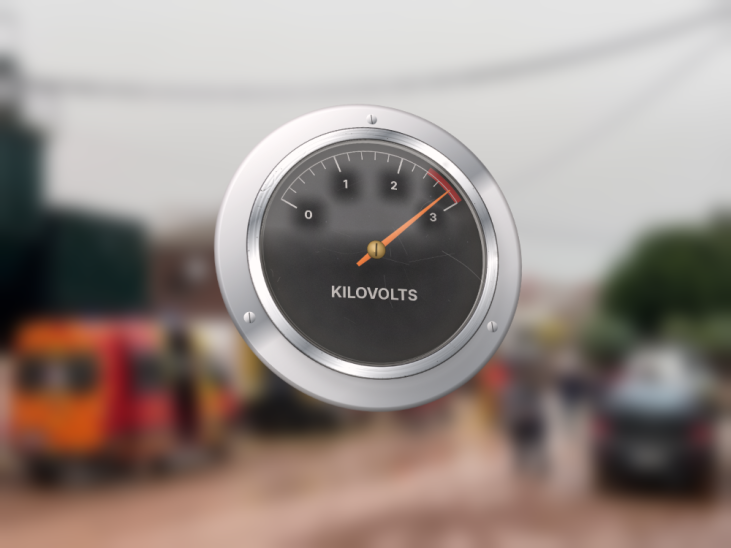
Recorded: 2.8 (kV)
